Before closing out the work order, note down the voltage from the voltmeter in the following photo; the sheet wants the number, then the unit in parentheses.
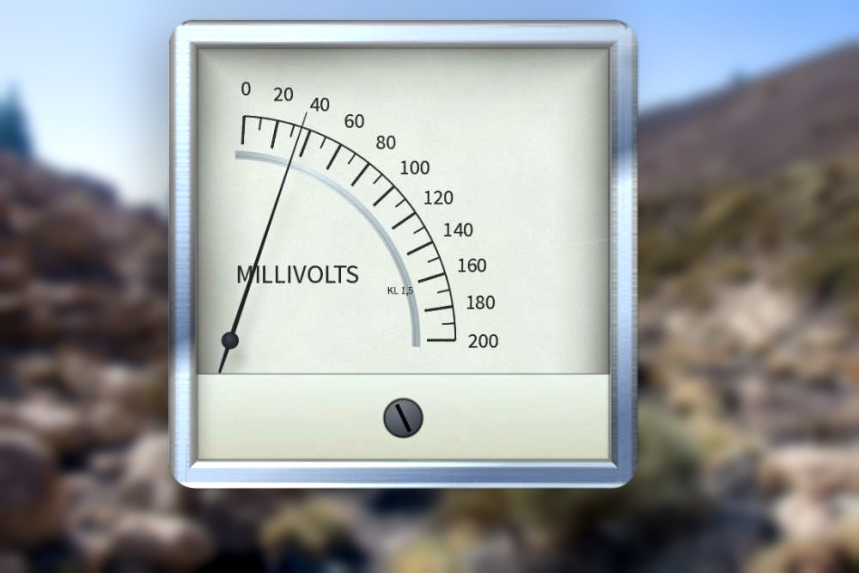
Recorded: 35 (mV)
